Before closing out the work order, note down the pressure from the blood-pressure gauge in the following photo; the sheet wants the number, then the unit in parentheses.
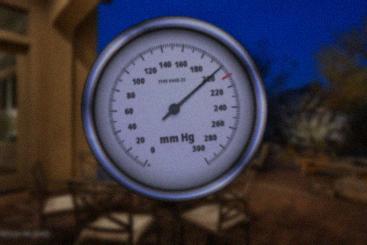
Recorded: 200 (mmHg)
